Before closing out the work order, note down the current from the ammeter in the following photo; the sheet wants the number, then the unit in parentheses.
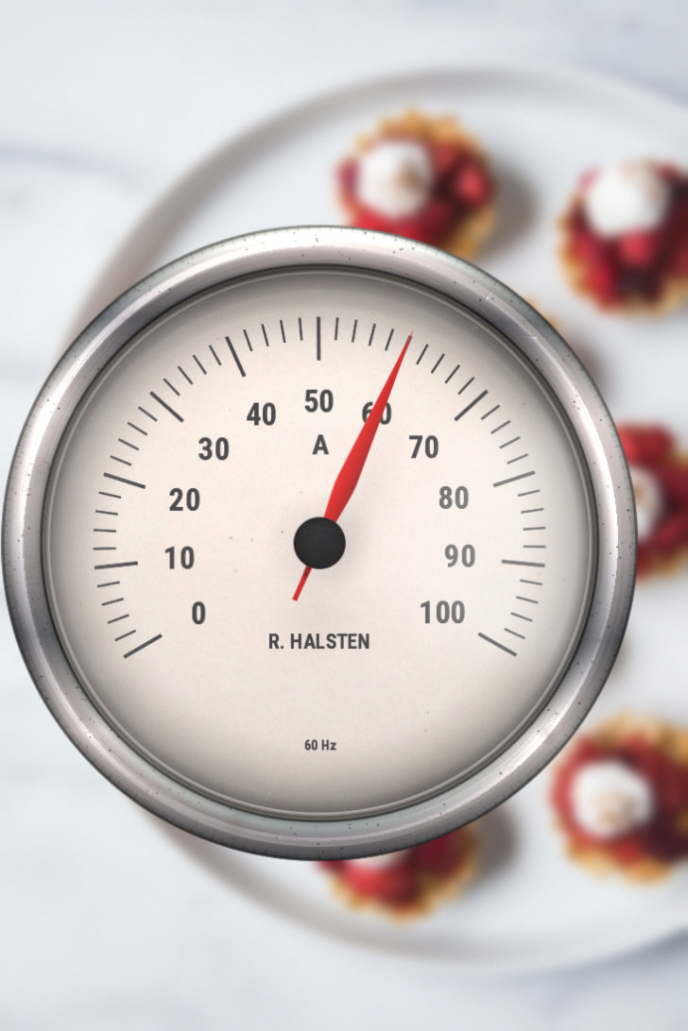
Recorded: 60 (A)
